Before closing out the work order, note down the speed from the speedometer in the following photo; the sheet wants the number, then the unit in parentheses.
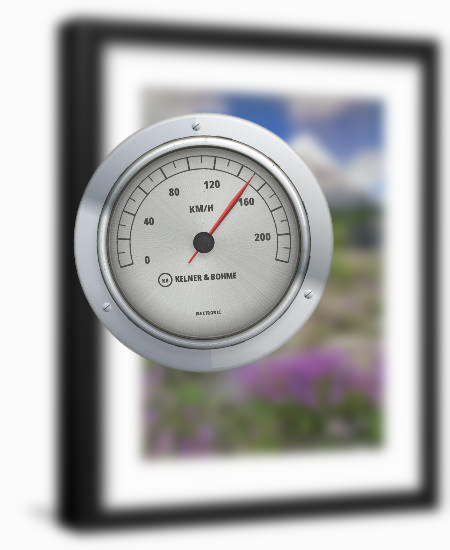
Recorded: 150 (km/h)
